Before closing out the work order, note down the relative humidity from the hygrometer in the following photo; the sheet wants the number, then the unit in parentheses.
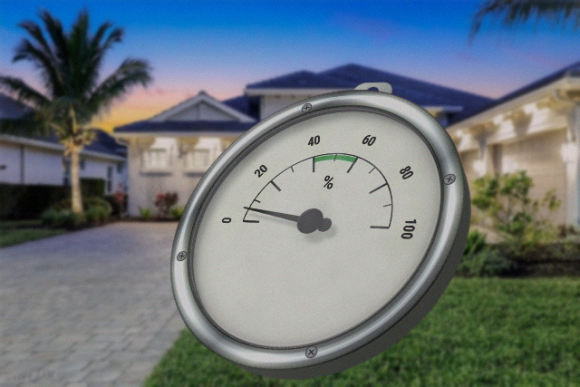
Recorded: 5 (%)
